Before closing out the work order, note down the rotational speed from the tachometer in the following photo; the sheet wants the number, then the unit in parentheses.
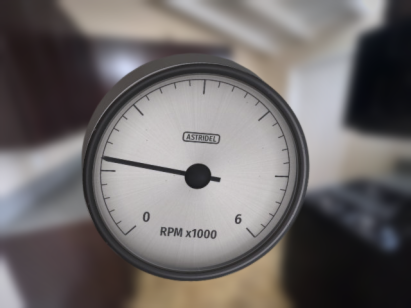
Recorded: 1200 (rpm)
